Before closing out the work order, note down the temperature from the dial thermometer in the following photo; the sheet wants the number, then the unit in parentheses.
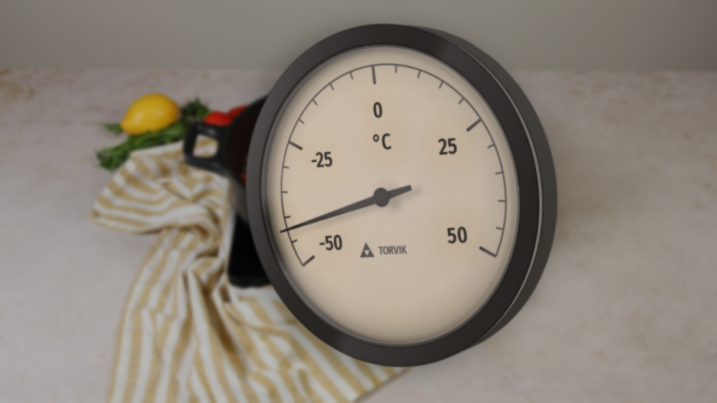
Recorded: -42.5 (°C)
